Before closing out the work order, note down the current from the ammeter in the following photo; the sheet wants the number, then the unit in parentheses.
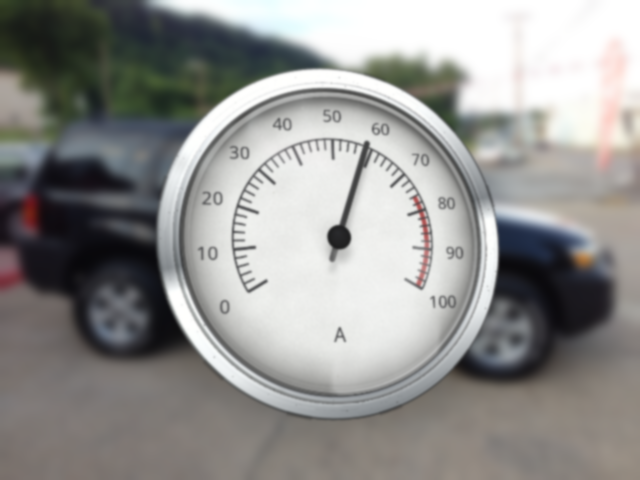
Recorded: 58 (A)
